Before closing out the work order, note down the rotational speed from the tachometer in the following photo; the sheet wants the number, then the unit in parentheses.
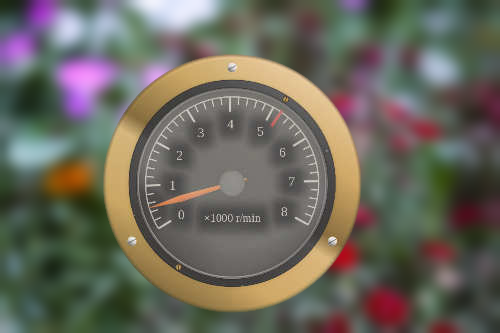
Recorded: 500 (rpm)
